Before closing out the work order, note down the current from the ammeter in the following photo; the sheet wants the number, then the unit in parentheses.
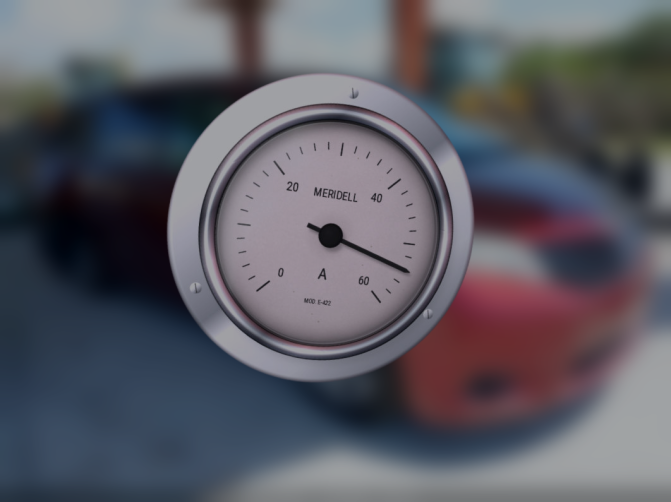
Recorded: 54 (A)
